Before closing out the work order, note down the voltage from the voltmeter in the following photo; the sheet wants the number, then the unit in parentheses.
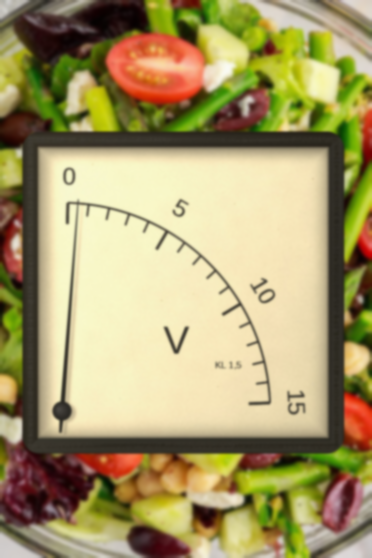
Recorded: 0.5 (V)
